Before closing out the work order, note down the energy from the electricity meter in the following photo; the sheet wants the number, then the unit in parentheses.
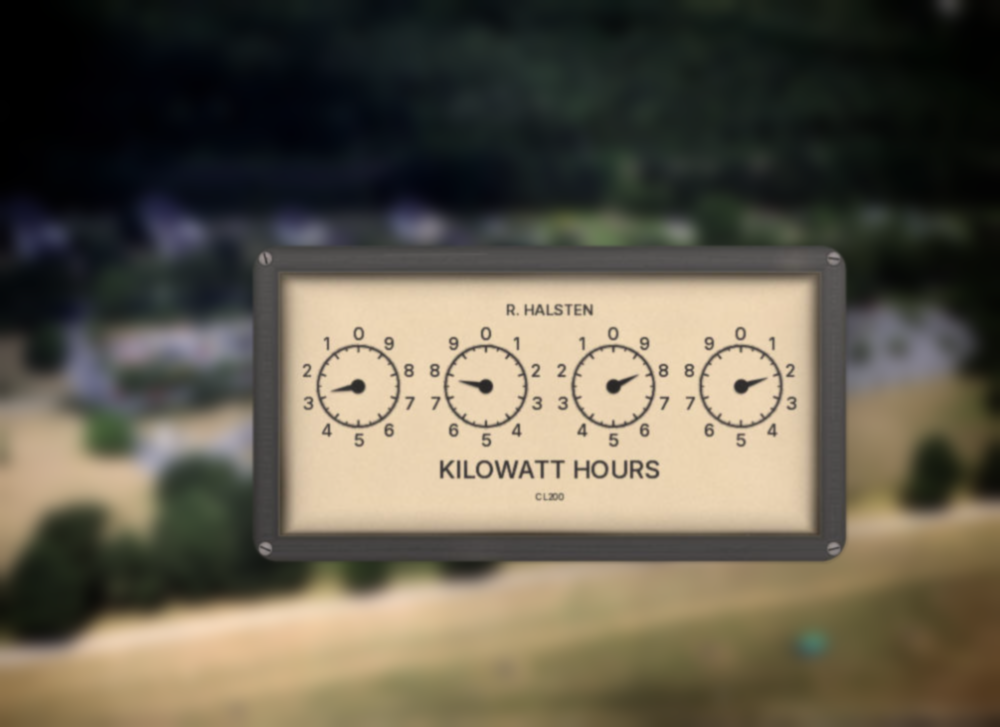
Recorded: 2782 (kWh)
